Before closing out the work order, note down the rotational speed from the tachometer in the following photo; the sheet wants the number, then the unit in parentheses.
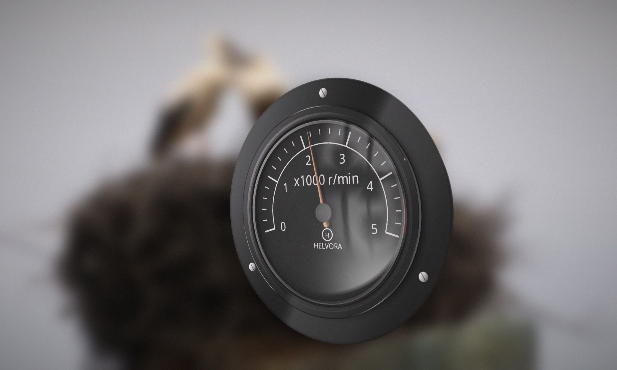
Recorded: 2200 (rpm)
